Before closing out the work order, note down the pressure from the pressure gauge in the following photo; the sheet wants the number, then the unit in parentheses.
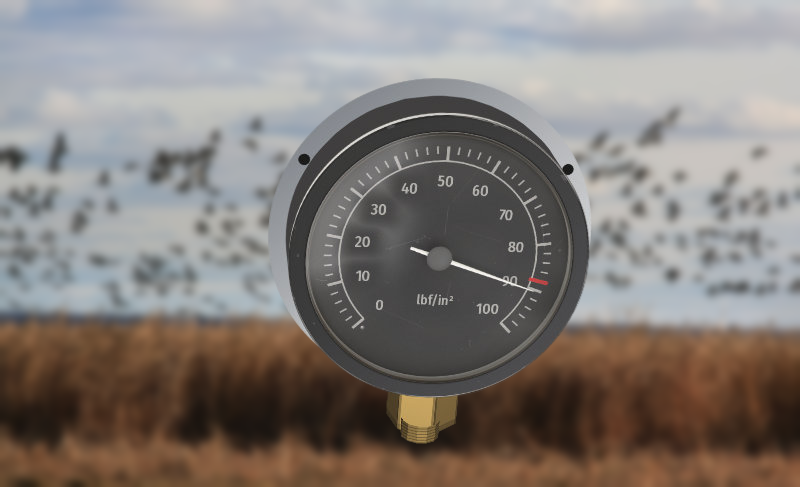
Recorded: 90 (psi)
